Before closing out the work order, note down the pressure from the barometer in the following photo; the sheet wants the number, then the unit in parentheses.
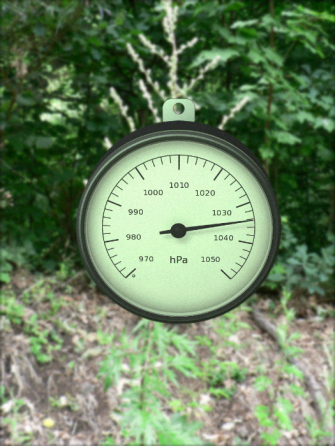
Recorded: 1034 (hPa)
